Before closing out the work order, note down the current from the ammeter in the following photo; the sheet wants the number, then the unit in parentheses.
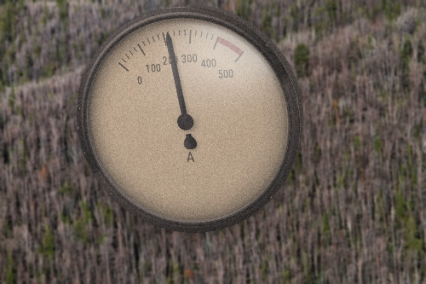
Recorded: 220 (A)
